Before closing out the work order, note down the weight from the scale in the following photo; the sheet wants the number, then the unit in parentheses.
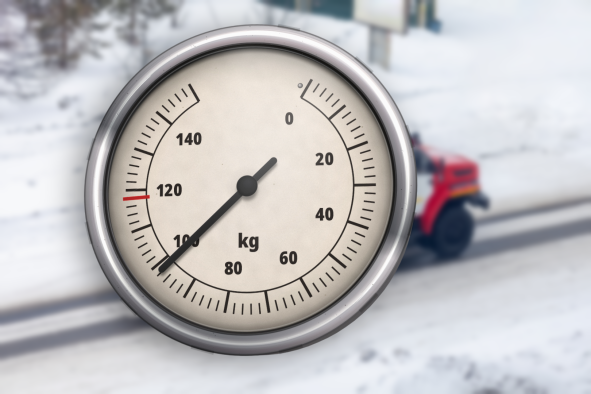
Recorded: 98 (kg)
